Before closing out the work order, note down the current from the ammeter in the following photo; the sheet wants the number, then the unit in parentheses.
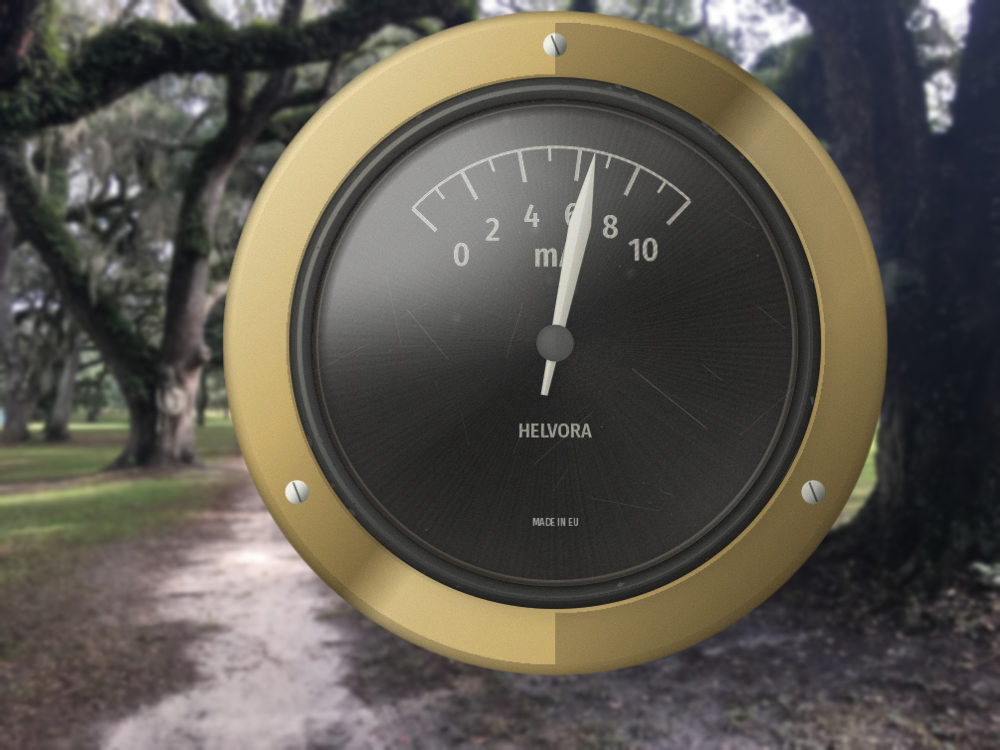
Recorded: 6.5 (mA)
